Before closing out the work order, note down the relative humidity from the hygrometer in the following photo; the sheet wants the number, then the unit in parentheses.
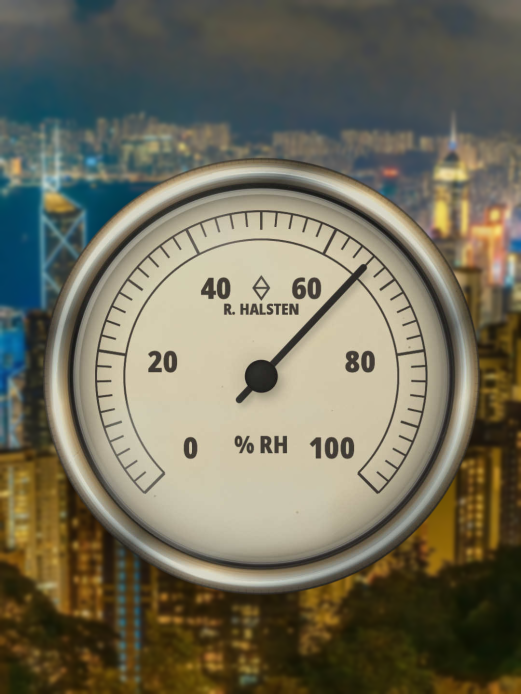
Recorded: 66 (%)
